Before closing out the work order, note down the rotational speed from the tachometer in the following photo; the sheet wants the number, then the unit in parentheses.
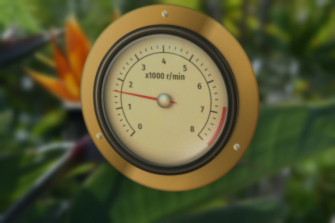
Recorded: 1600 (rpm)
